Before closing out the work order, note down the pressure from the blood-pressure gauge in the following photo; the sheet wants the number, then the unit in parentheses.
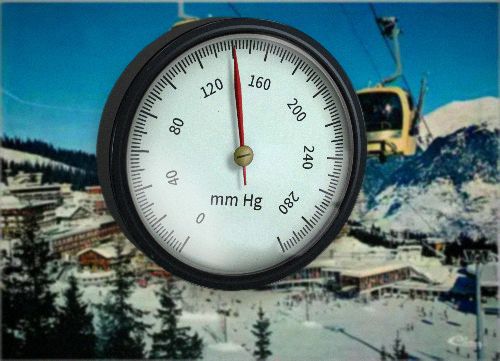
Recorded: 140 (mmHg)
